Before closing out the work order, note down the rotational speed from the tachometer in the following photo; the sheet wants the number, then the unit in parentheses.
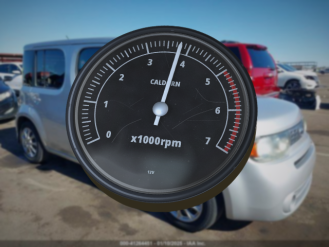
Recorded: 3800 (rpm)
